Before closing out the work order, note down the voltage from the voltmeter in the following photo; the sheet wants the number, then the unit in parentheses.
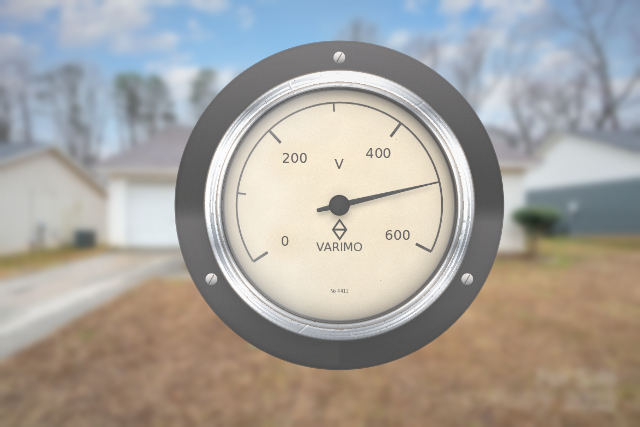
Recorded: 500 (V)
